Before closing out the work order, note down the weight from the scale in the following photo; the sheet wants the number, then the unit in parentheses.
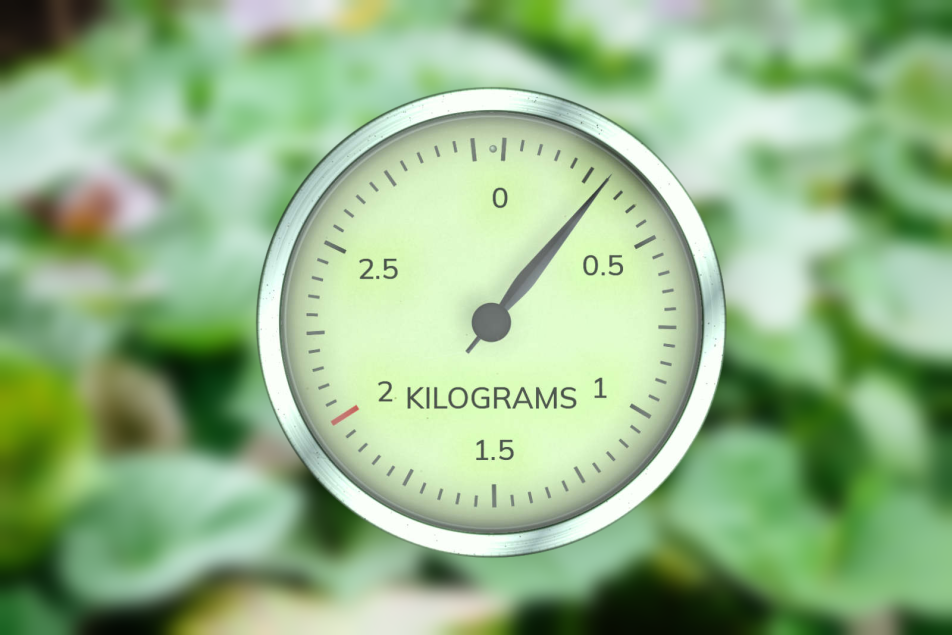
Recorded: 0.3 (kg)
